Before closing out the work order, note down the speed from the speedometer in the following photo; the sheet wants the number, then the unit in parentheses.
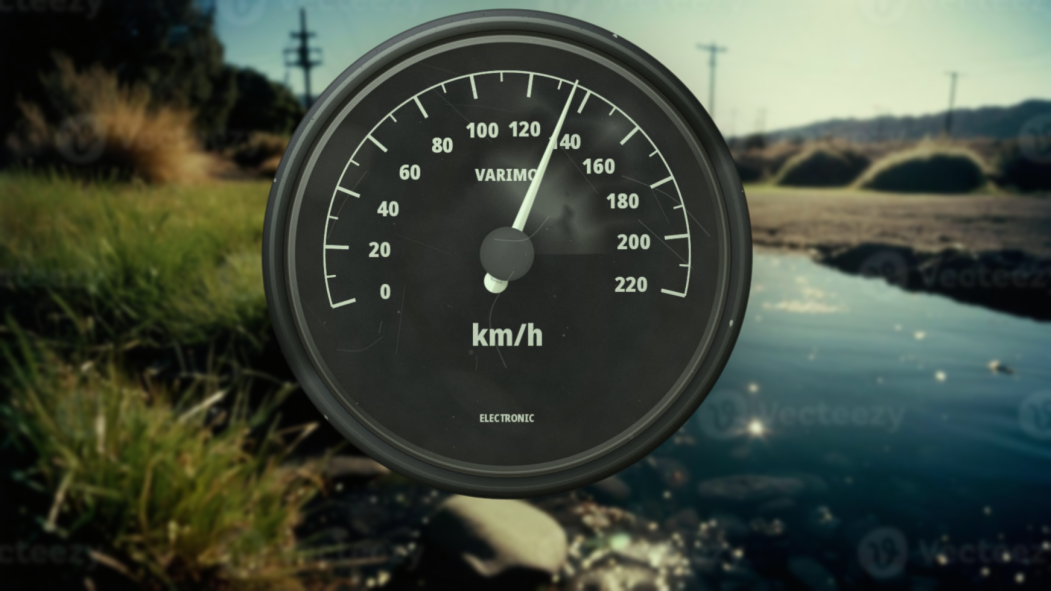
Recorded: 135 (km/h)
